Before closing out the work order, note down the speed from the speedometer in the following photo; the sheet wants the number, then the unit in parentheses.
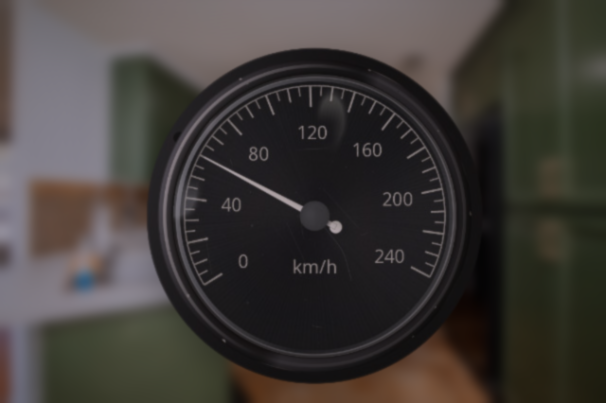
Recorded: 60 (km/h)
